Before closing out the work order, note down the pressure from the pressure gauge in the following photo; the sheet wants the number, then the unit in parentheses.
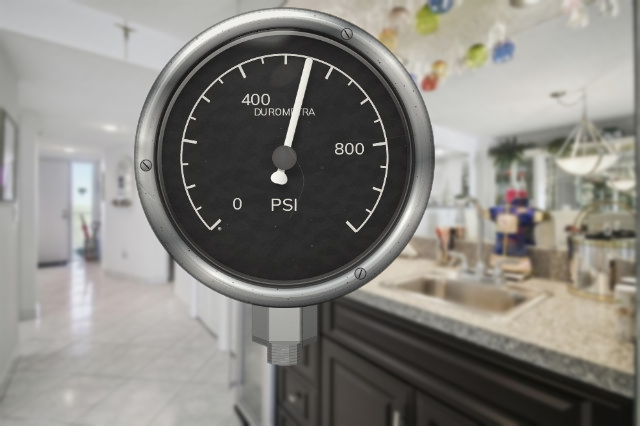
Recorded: 550 (psi)
